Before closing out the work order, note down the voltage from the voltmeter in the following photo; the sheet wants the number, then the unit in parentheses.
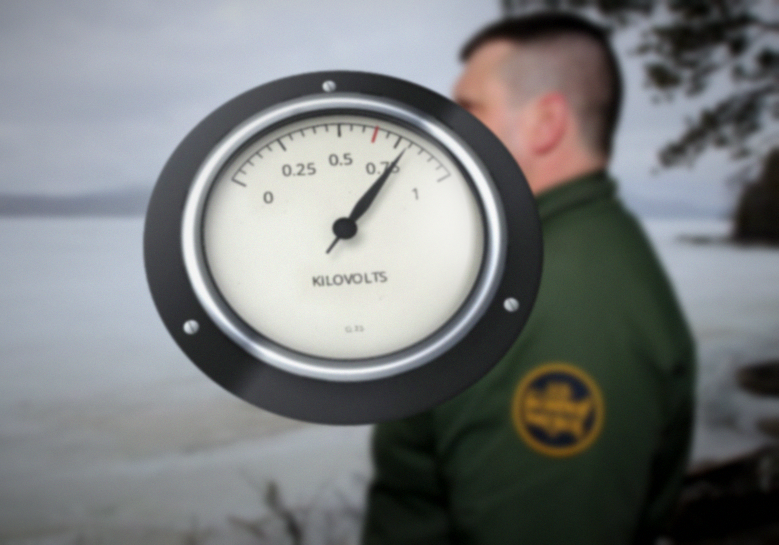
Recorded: 0.8 (kV)
